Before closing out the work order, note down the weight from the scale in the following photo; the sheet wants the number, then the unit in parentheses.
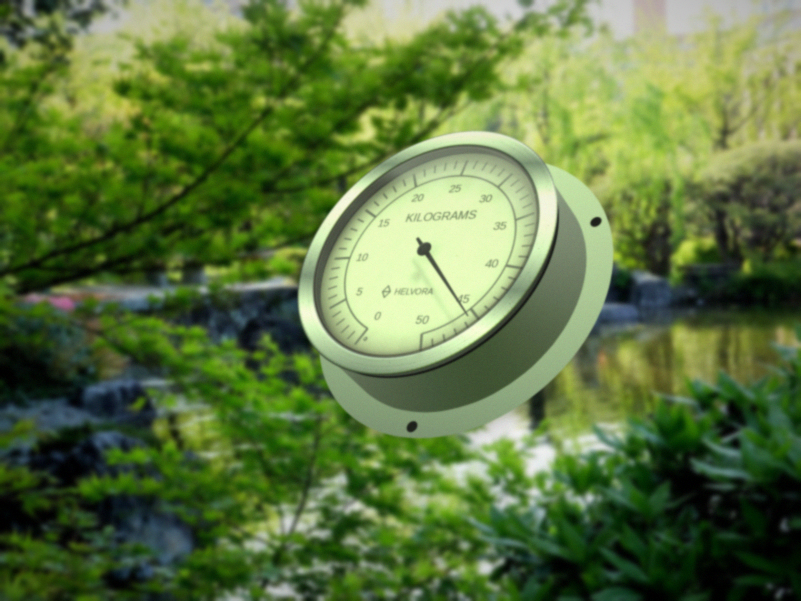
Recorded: 45.5 (kg)
